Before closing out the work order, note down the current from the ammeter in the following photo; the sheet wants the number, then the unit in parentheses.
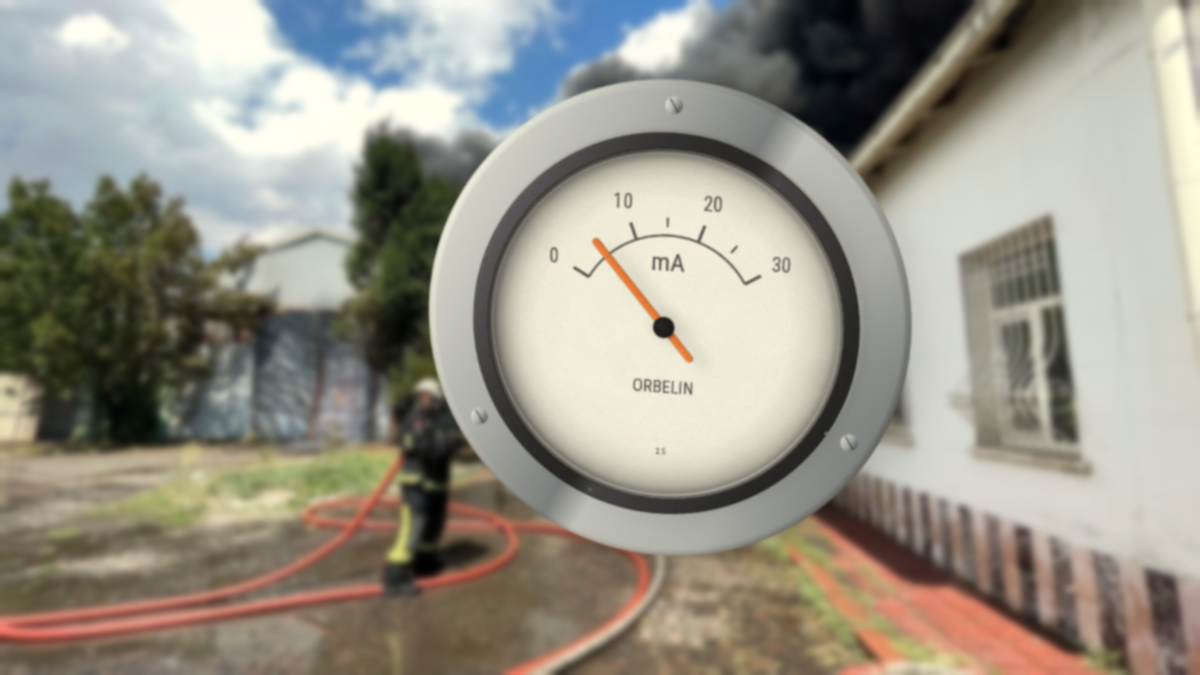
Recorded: 5 (mA)
